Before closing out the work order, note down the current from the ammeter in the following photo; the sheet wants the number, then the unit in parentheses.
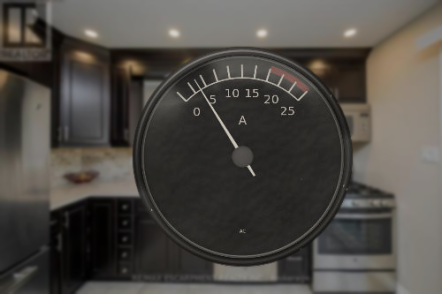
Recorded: 3.75 (A)
